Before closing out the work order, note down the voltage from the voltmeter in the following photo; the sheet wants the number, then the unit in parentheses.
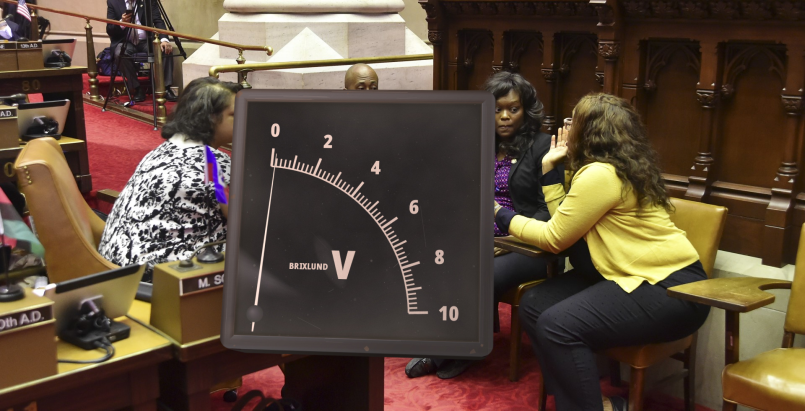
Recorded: 0.2 (V)
